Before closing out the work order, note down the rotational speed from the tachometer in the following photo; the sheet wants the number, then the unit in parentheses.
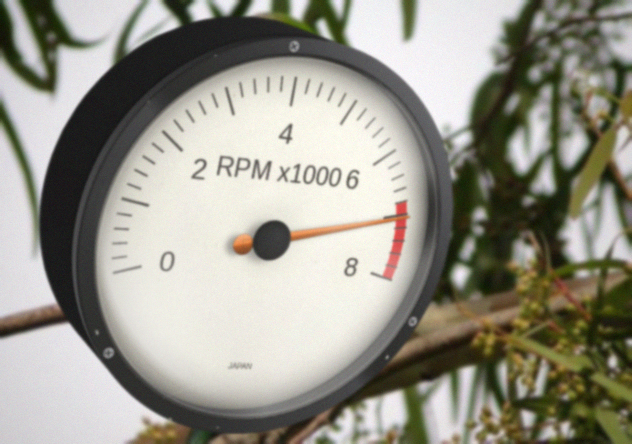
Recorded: 7000 (rpm)
